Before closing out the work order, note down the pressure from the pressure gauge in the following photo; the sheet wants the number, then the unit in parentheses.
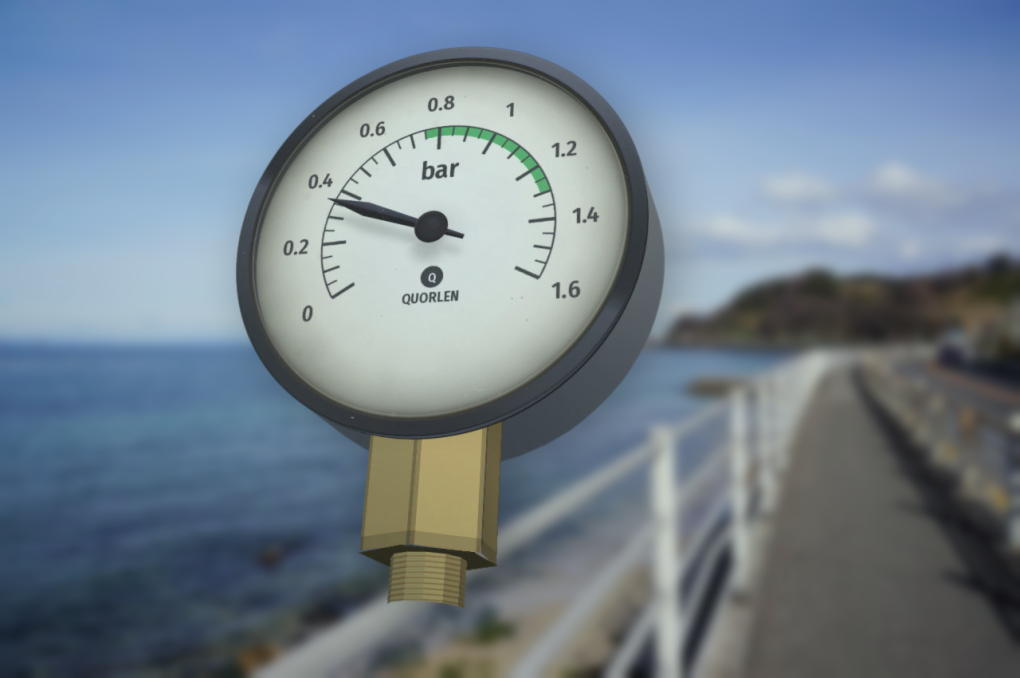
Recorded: 0.35 (bar)
